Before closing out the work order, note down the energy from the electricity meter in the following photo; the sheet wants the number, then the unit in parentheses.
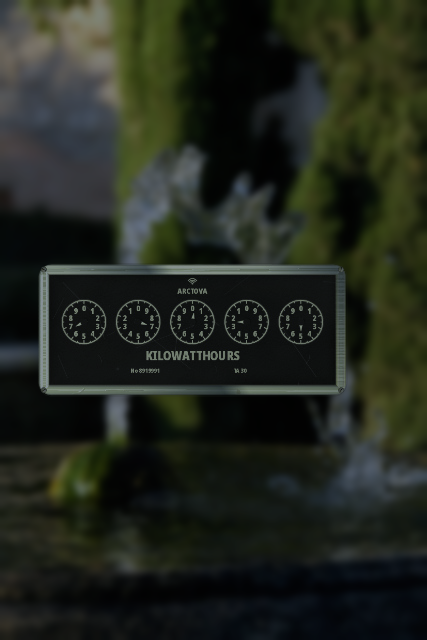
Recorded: 67025 (kWh)
